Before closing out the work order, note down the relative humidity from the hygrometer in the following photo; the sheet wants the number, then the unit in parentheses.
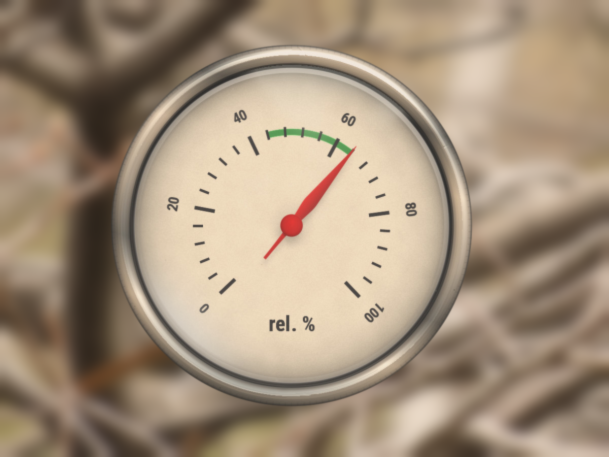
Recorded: 64 (%)
